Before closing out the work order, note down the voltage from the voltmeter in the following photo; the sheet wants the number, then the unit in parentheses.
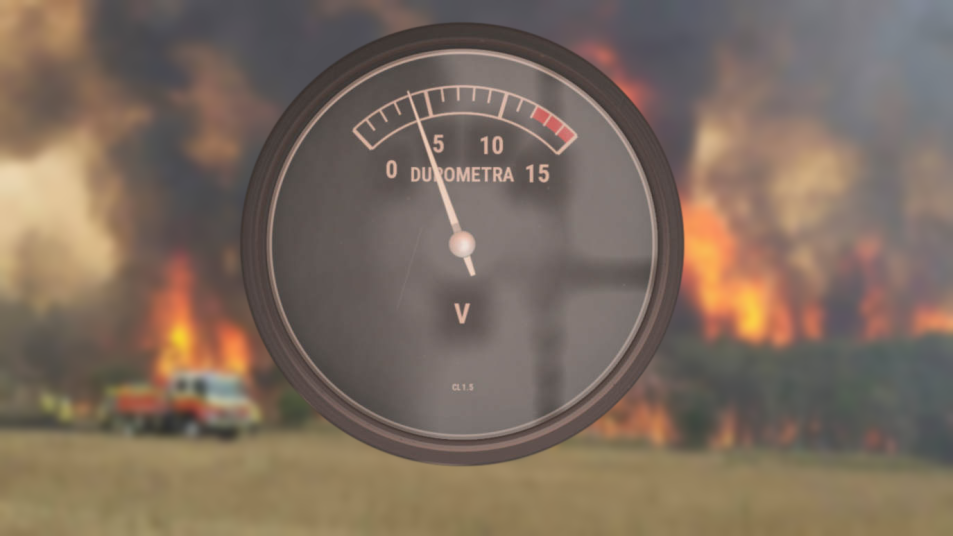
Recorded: 4 (V)
